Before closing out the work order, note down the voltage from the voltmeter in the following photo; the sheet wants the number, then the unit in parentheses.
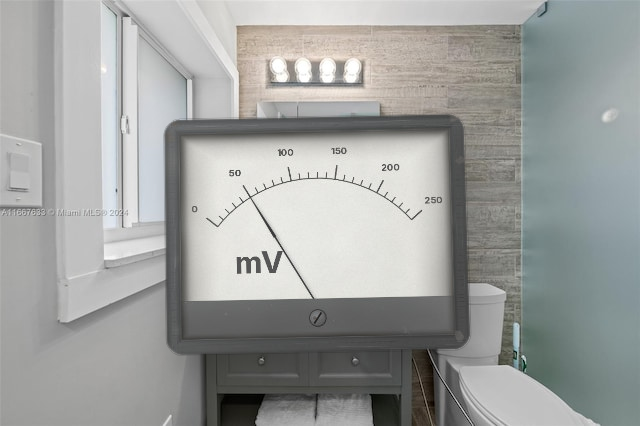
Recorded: 50 (mV)
